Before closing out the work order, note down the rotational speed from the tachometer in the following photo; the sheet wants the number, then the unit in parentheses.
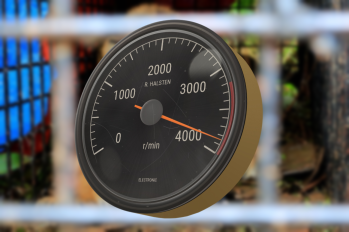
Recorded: 3850 (rpm)
